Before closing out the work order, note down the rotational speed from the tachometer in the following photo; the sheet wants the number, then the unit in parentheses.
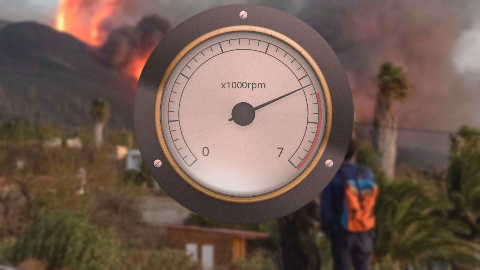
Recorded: 5200 (rpm)
